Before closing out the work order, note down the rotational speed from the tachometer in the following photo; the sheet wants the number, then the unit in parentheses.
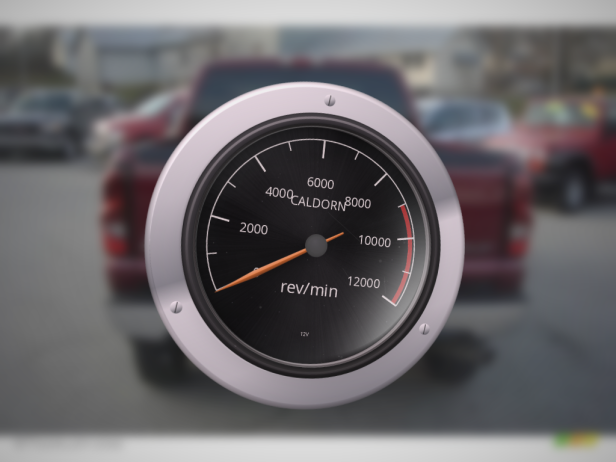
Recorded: 0 (rpm)
